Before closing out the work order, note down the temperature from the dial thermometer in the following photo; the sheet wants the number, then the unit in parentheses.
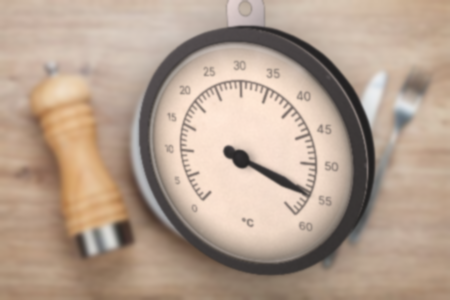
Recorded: 55 (°C)
